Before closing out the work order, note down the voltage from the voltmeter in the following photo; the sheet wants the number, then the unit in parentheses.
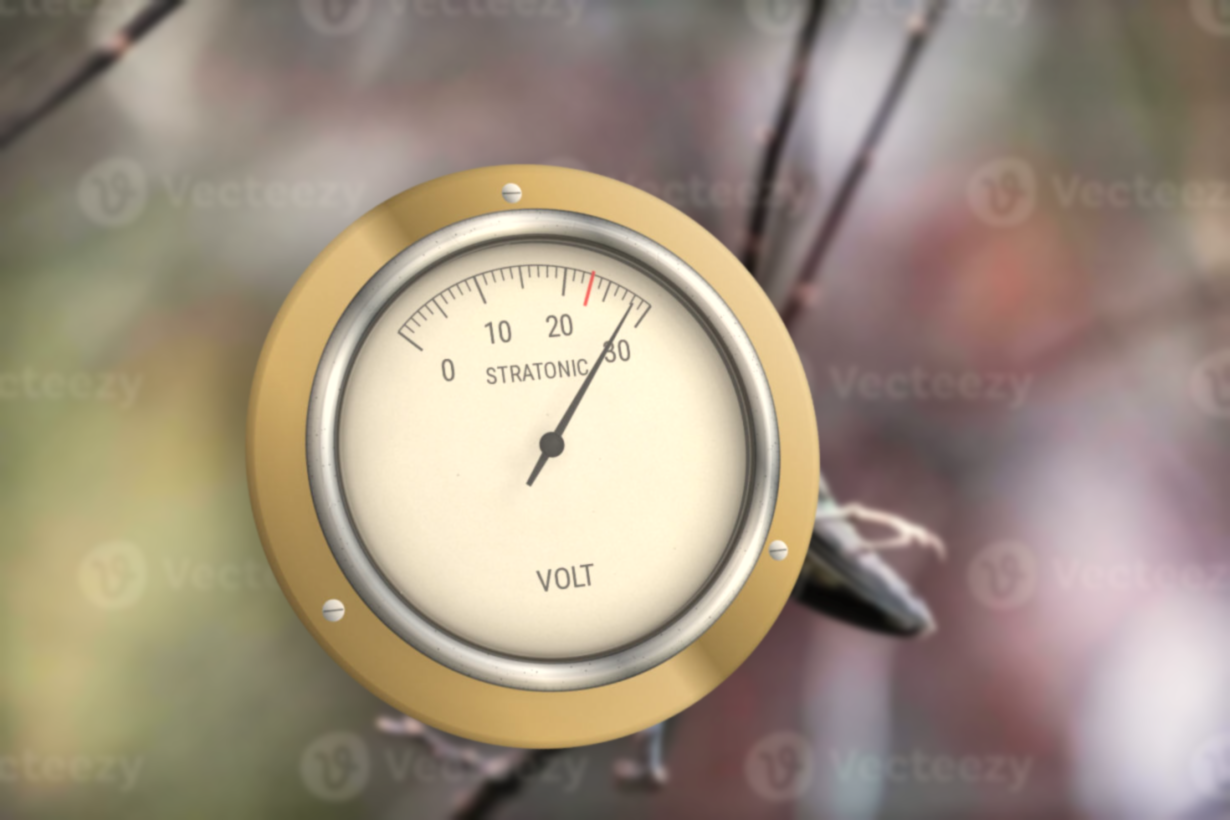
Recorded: 28 (V)
